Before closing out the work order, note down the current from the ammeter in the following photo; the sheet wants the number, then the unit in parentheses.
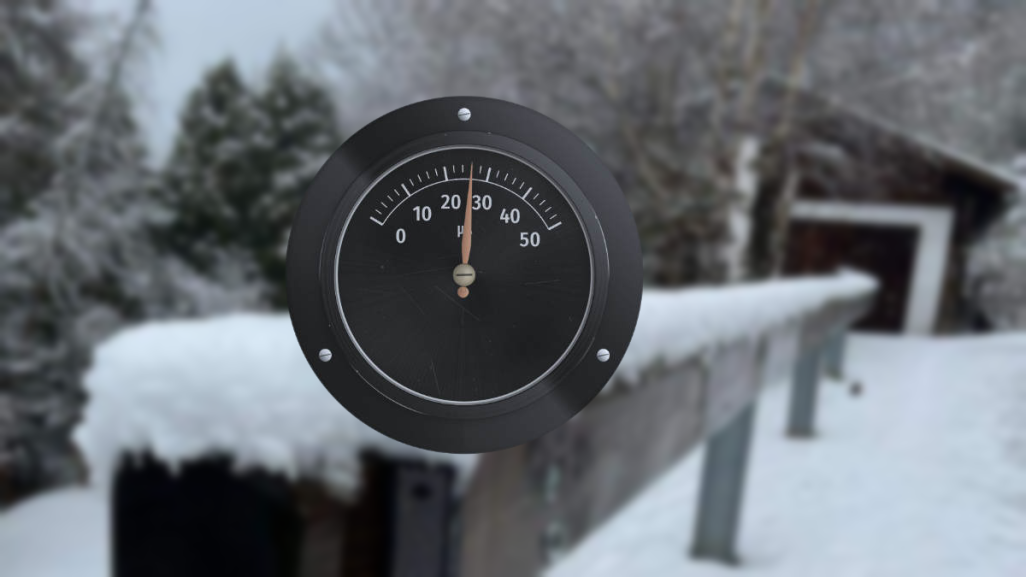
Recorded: 26 (µA)
